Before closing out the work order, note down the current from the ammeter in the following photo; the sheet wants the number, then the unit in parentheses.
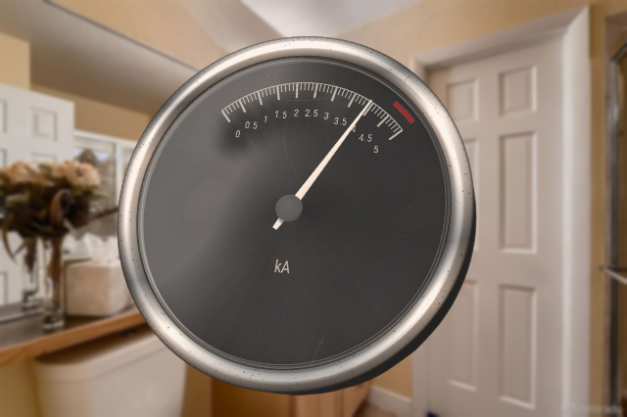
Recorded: 4 (kA)
